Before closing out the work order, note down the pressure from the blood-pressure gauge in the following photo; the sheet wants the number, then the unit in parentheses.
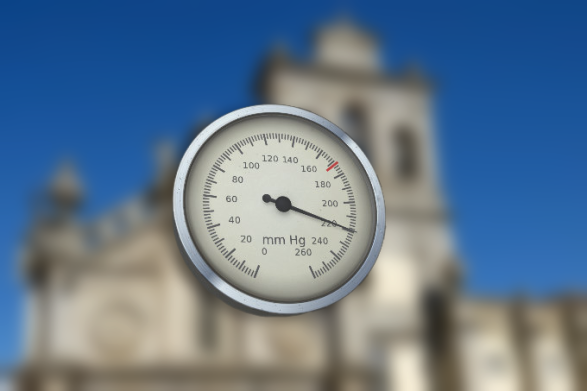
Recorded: 220 (mmHg)
